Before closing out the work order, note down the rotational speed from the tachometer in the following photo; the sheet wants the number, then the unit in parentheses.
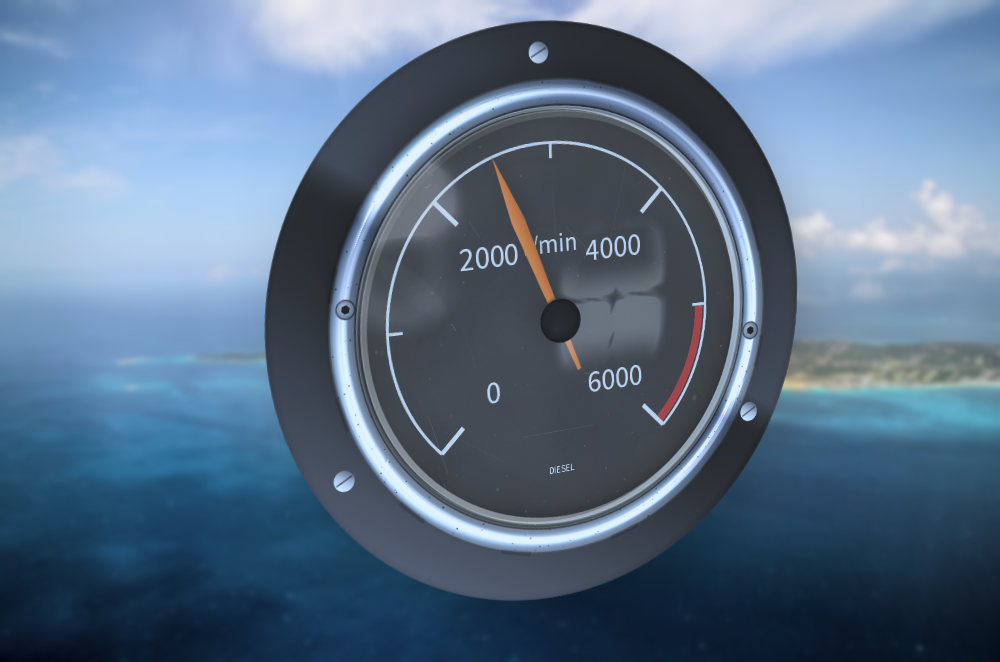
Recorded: 2500 (rpm)
